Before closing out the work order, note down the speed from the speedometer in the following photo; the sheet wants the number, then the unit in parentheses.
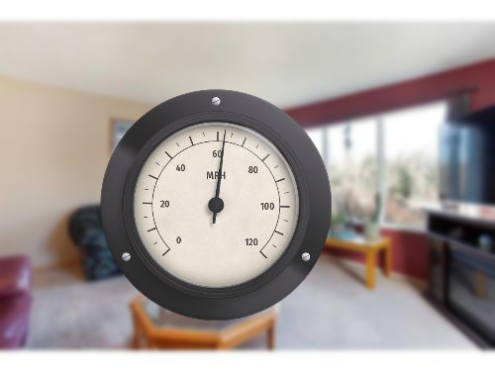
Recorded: 62.5 (mph)
